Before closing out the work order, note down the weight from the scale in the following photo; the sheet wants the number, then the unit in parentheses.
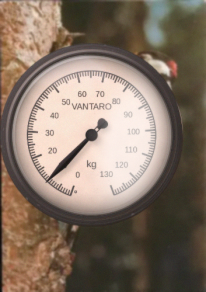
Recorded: 10 (kg)
